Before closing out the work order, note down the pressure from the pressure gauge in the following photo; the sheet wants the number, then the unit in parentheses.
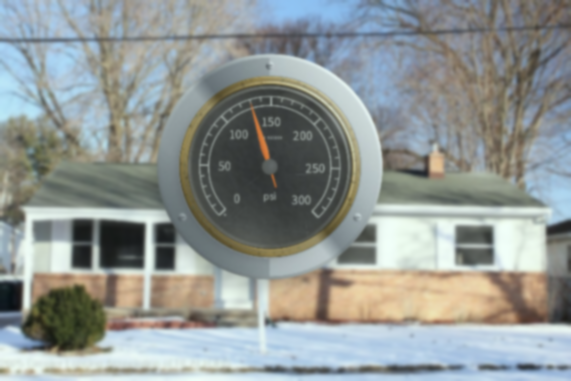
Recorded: 130 (psi)
